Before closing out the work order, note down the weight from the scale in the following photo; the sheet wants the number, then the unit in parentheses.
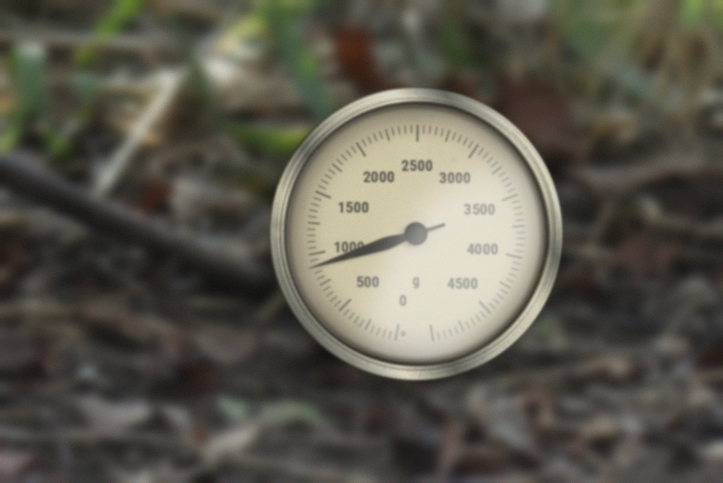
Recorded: 900 (g)
